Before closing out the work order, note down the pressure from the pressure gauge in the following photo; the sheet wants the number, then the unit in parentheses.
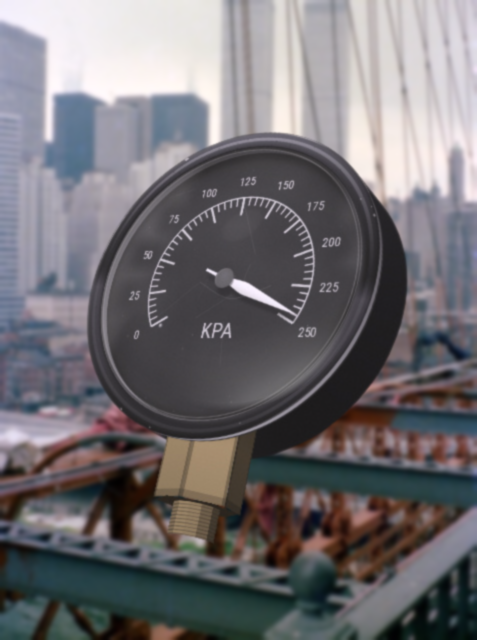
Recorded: 245 (kPa)
